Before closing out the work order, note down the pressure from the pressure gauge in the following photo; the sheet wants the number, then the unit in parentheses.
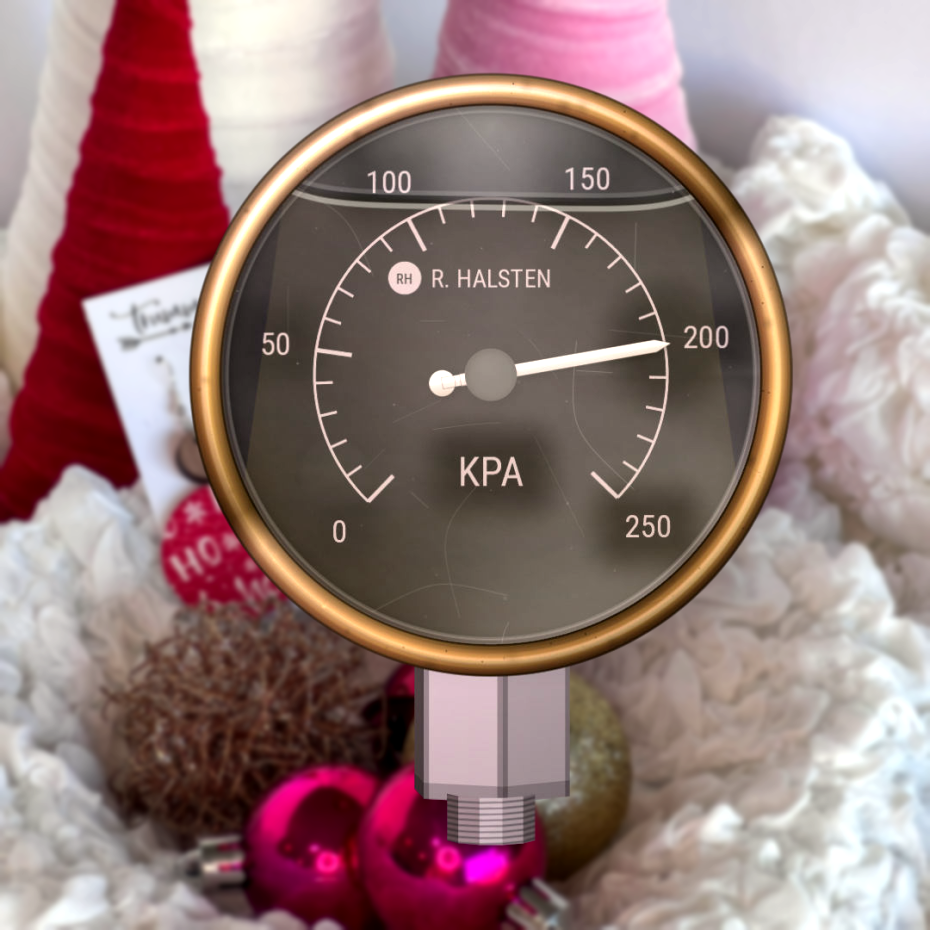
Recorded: 200 (kPa)
